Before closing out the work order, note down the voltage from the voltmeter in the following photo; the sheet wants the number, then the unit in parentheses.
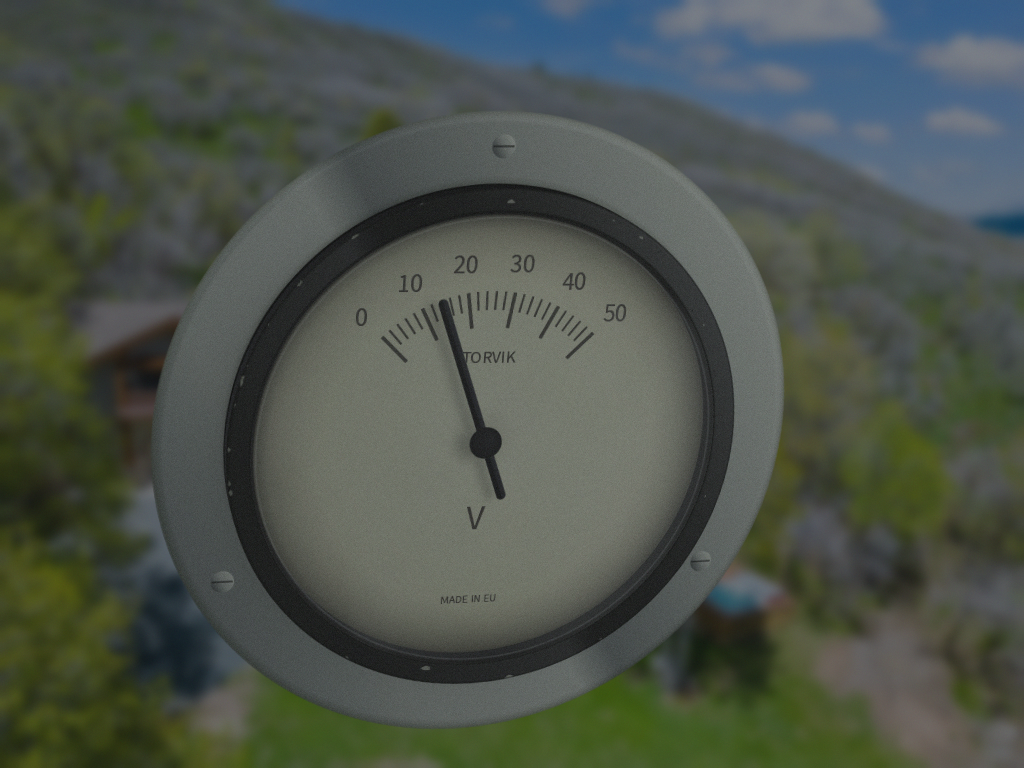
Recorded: 14 (V)
